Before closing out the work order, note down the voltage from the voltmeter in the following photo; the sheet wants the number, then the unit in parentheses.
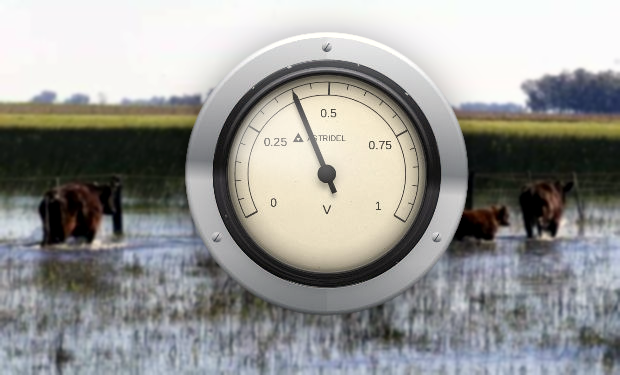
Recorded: 0.4 (V)
